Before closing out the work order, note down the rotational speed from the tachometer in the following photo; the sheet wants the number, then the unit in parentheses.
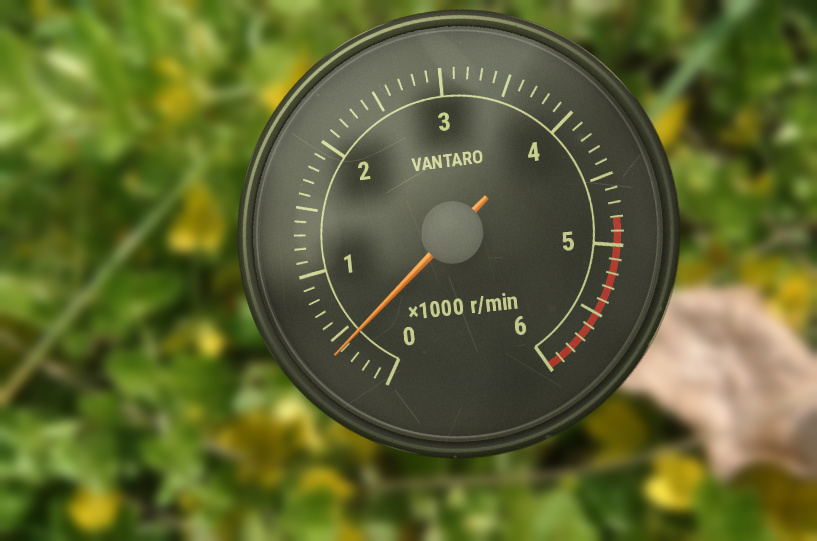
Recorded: 400 (rpm)
